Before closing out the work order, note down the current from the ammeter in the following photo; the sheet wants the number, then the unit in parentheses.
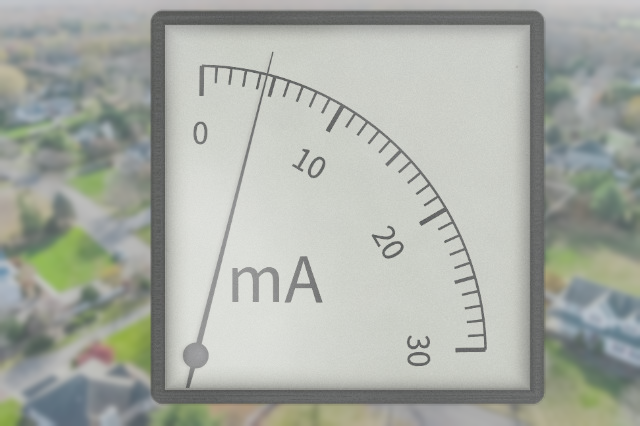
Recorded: 4.5 (mA)
